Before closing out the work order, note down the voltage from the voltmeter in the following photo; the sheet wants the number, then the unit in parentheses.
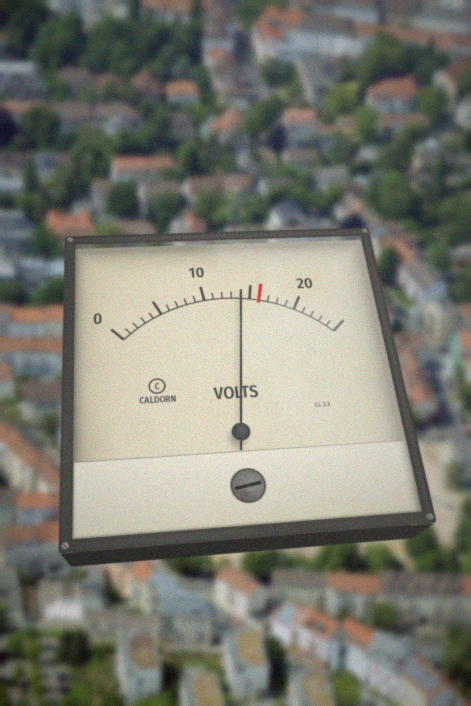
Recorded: 14 (V)
